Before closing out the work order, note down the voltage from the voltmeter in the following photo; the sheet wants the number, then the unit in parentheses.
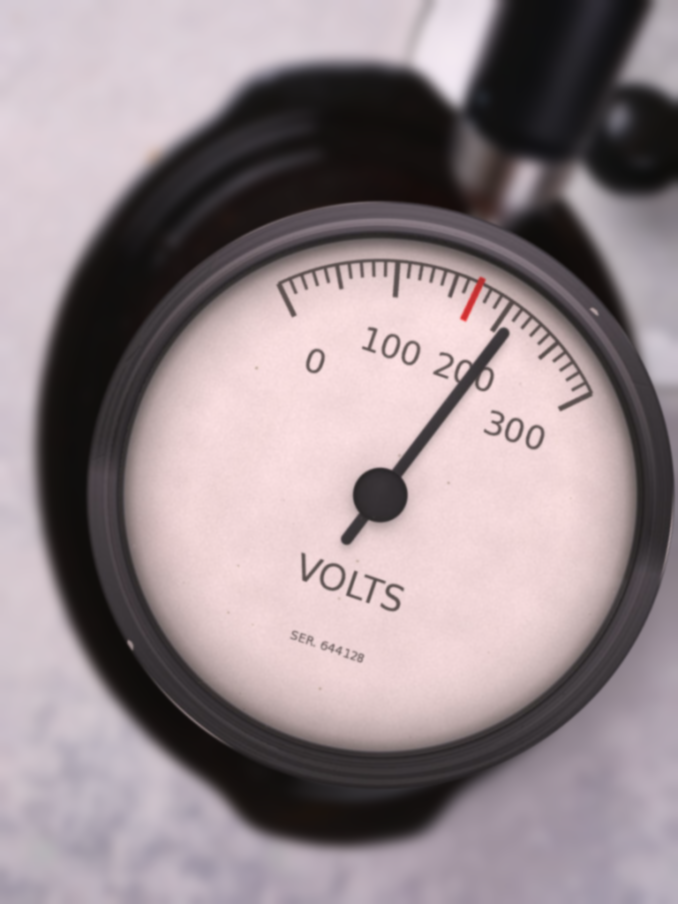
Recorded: 210 (V)
